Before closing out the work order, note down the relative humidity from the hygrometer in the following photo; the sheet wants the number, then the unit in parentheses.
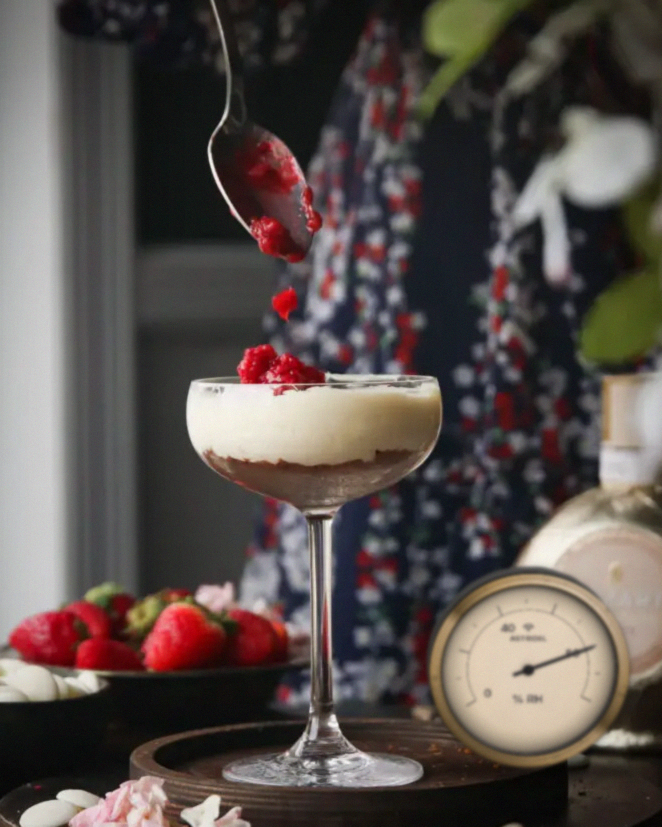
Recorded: 80 (%)
